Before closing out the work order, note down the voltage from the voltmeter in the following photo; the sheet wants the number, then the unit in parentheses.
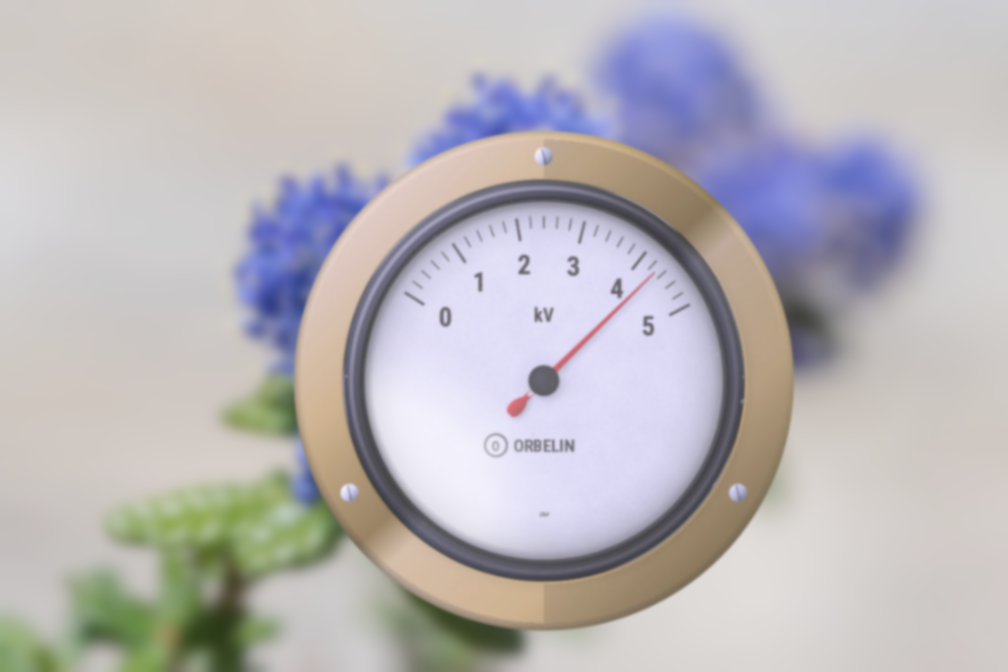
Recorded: 4.3 (kV)
